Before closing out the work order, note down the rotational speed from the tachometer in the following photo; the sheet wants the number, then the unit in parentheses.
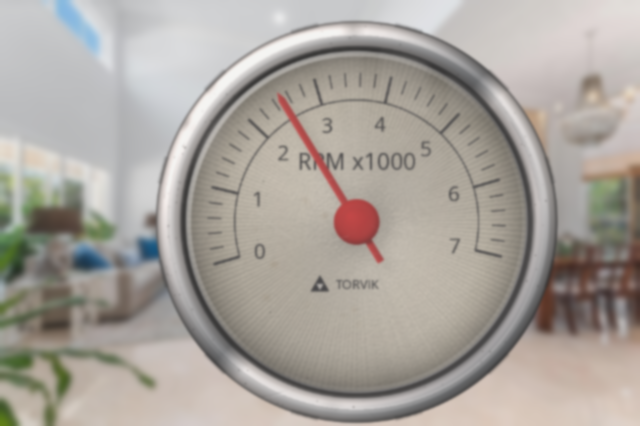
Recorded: 2500 (rpm)
